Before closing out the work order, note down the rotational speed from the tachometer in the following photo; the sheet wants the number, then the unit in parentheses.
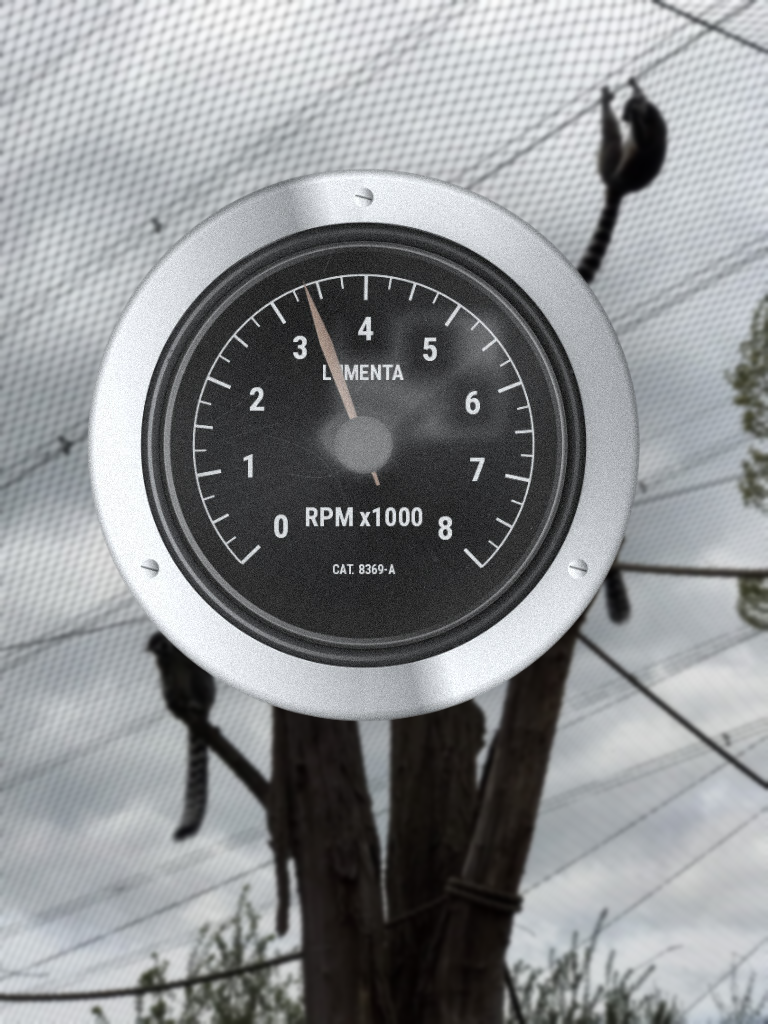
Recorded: 3375 (rpm)
